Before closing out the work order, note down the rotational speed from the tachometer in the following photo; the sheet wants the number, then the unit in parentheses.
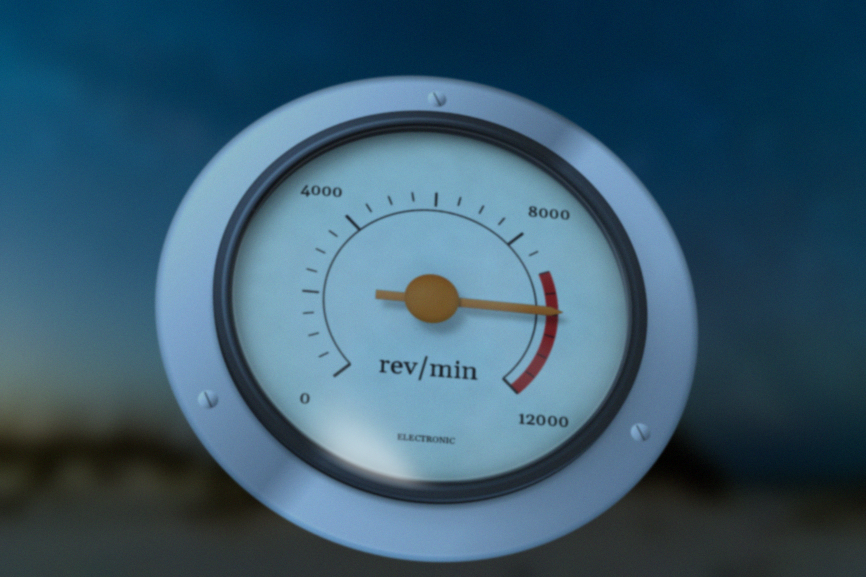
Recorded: 10000 (rpm)
